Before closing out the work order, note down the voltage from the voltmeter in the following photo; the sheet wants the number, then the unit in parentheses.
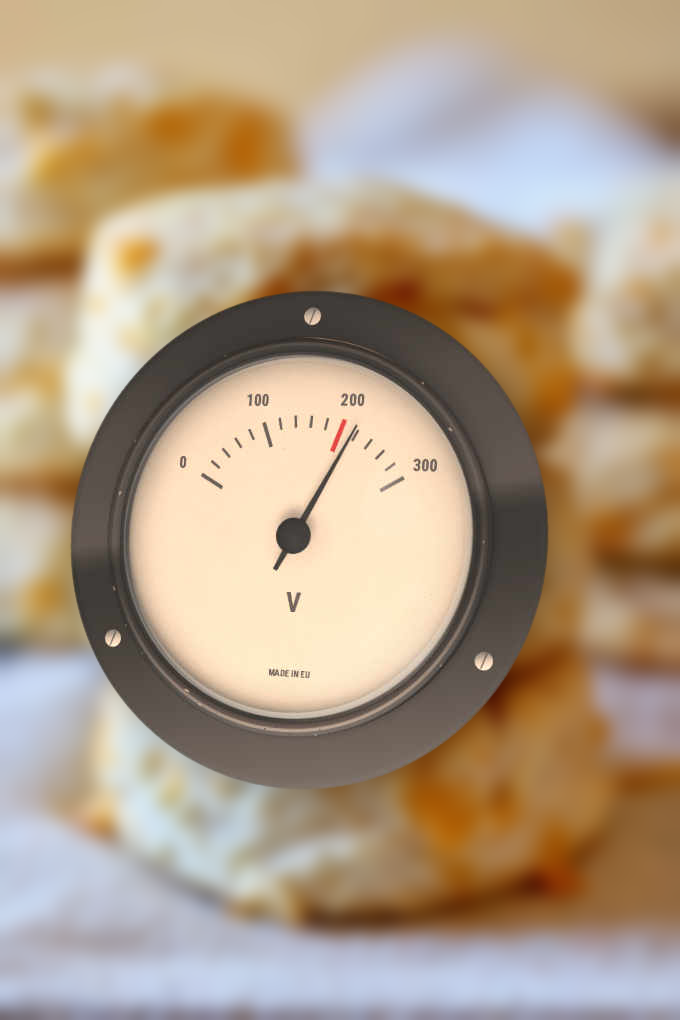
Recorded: 220 (V)
